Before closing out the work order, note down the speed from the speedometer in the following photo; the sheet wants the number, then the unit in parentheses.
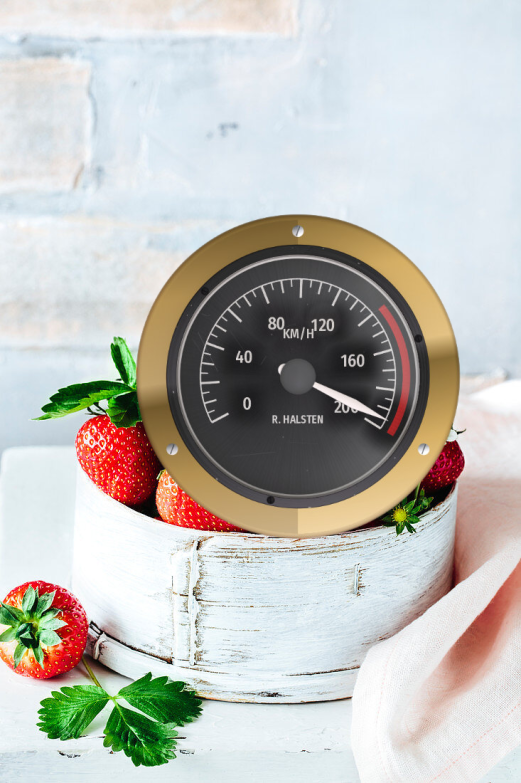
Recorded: 195 (km/h)
